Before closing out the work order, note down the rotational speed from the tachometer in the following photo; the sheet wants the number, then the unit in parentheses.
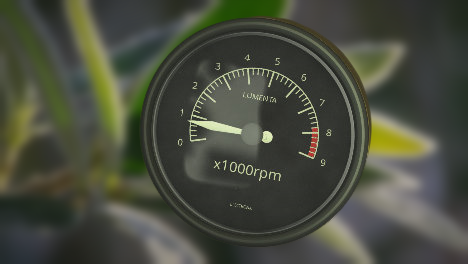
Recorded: 800 (rpm)
